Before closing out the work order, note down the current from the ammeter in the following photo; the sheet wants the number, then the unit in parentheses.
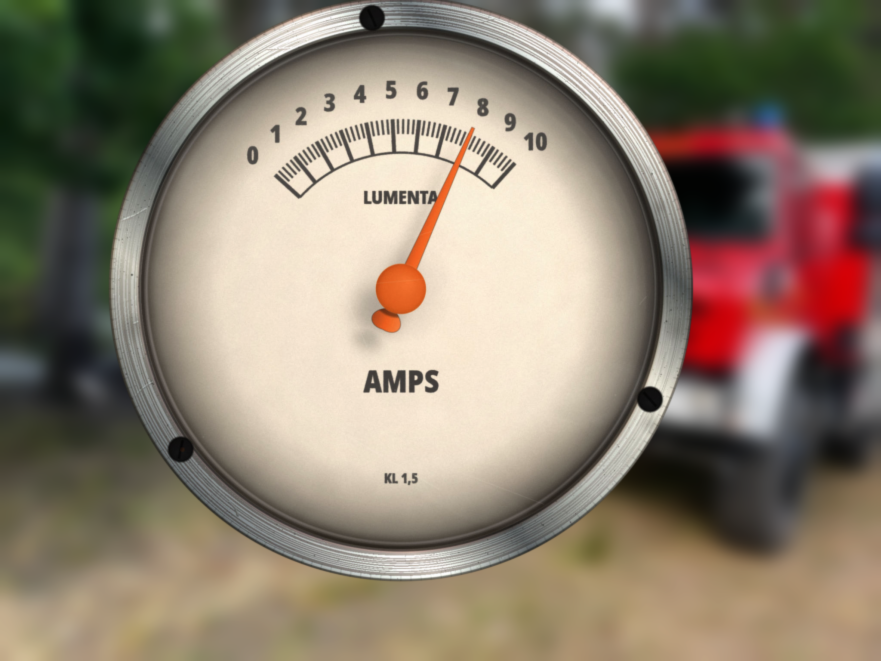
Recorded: 8 (A)
